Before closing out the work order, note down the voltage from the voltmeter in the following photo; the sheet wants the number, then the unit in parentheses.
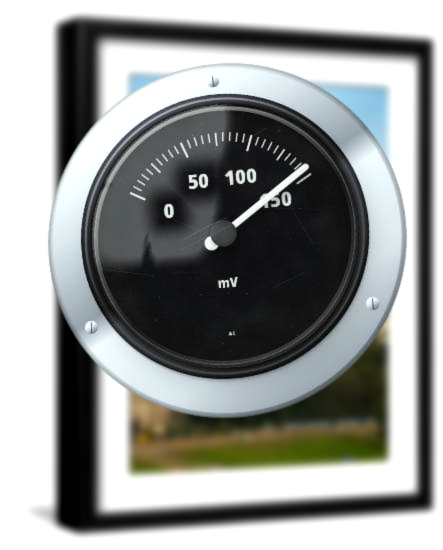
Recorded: 145 (mV)
